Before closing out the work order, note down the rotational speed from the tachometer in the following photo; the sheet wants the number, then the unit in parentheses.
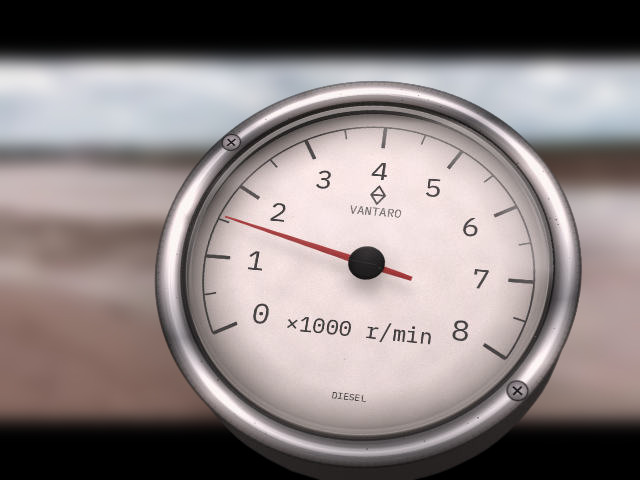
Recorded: 1500 (rpm)
